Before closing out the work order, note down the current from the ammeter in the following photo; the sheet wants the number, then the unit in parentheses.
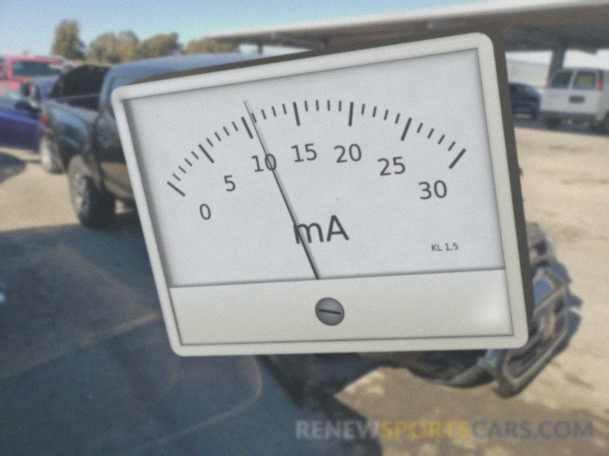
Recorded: 11 (mA)
